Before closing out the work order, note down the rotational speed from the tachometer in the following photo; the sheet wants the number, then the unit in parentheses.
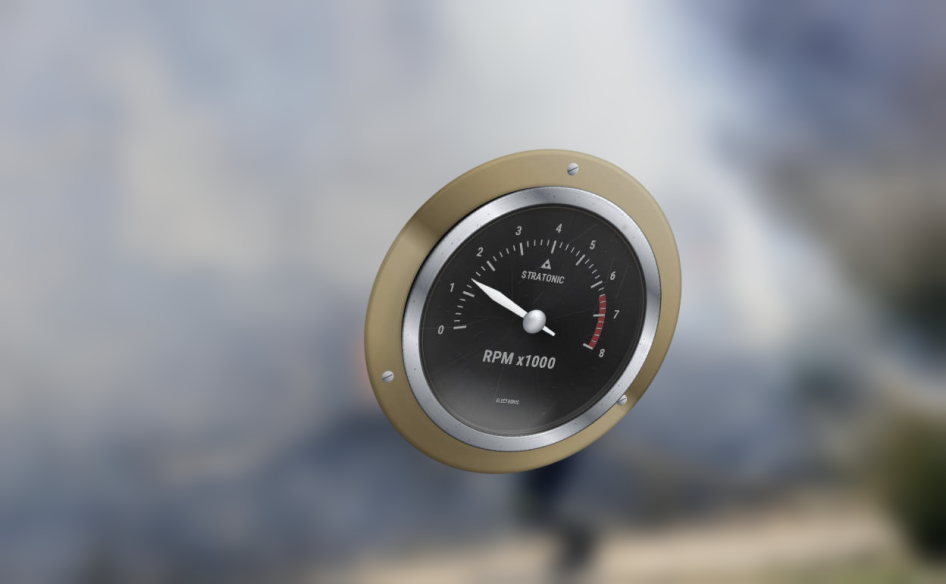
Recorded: 1400 (rpm)
